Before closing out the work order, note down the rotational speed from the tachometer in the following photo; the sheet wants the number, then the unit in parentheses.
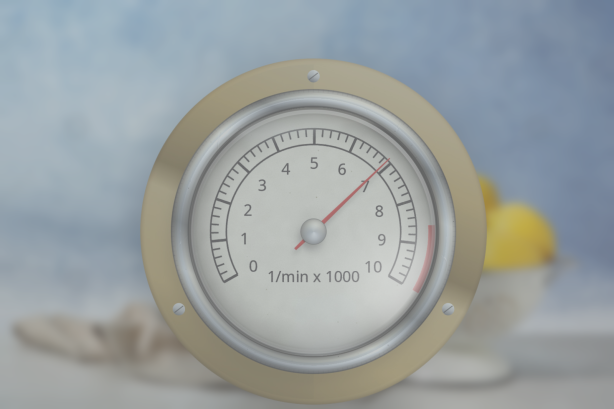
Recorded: 6900 (rpm)
